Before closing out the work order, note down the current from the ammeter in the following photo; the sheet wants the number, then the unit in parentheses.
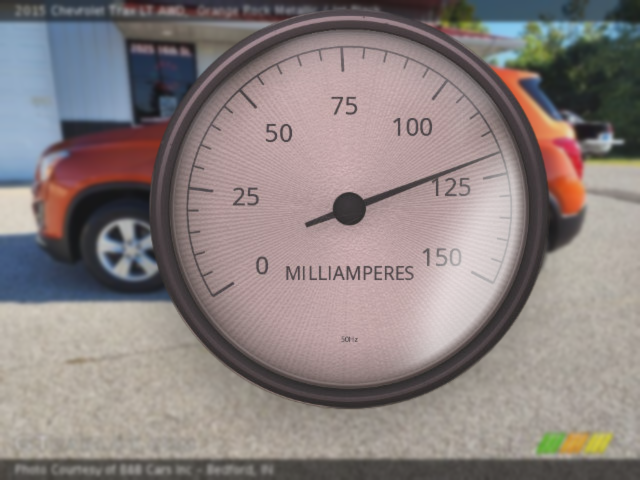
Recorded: 120 (mA)
